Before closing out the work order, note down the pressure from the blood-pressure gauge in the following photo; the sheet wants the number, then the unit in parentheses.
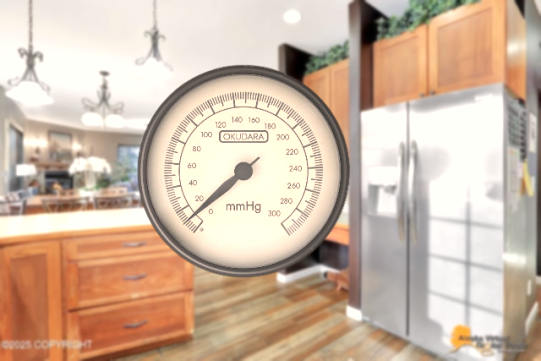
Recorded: 10 (mmHg)
